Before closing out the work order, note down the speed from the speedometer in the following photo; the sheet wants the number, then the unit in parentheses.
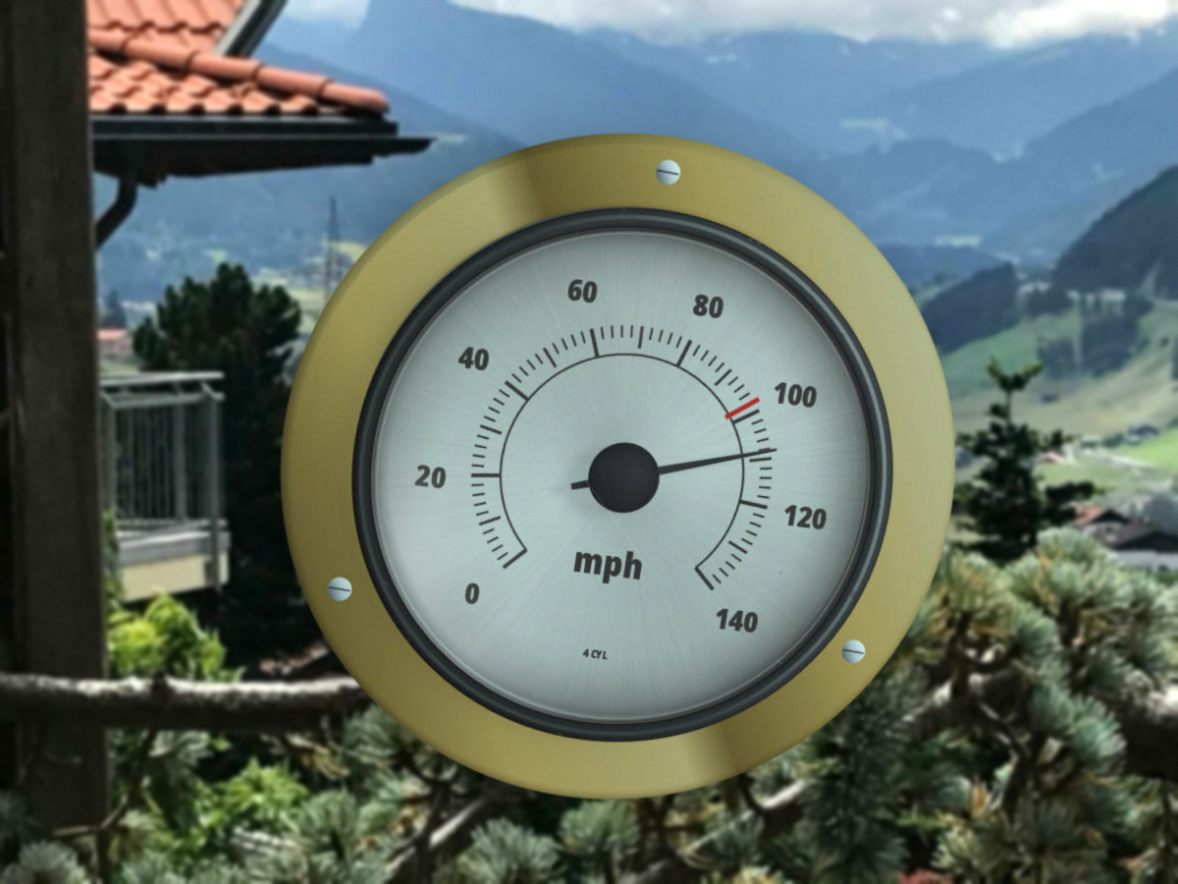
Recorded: 108 (mph)
